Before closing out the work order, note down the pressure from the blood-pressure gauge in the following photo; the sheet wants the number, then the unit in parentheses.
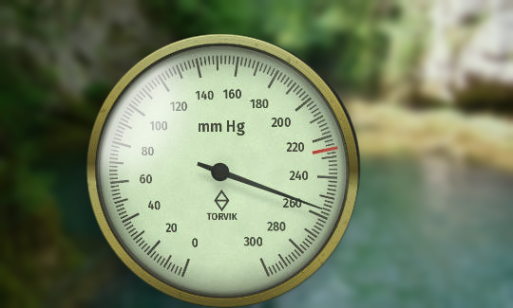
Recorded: 256 (mmHg)
